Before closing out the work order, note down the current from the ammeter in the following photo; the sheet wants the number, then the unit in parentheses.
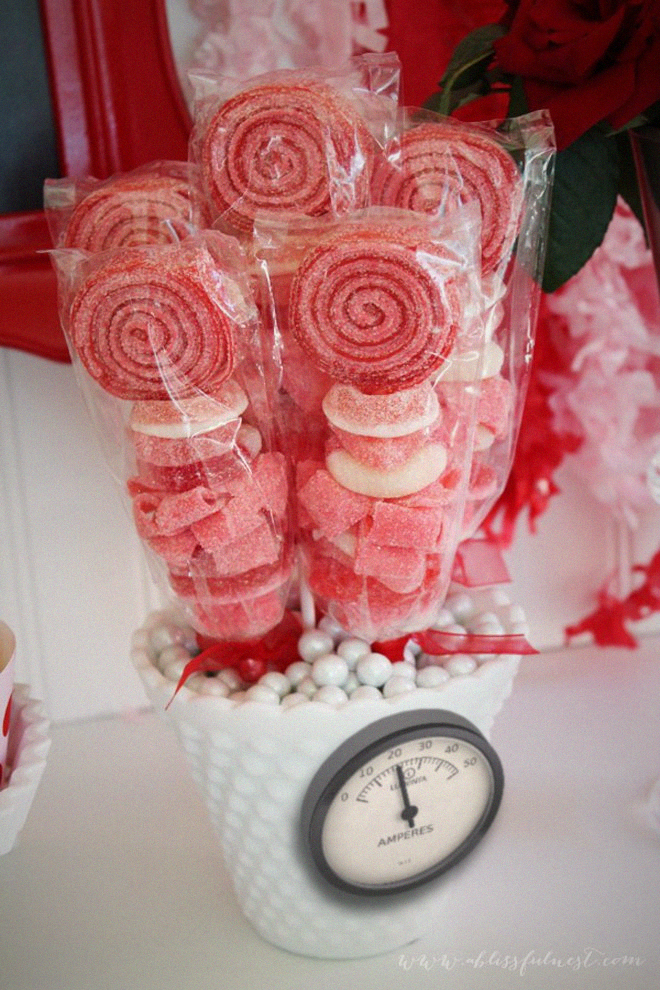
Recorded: 20 (A)
